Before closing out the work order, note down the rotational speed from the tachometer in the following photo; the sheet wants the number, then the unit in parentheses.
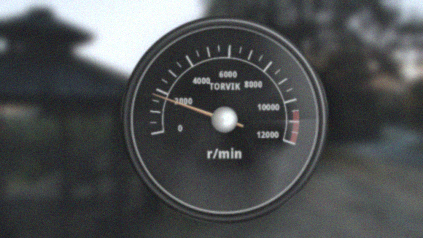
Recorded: 1750 (rpm)
